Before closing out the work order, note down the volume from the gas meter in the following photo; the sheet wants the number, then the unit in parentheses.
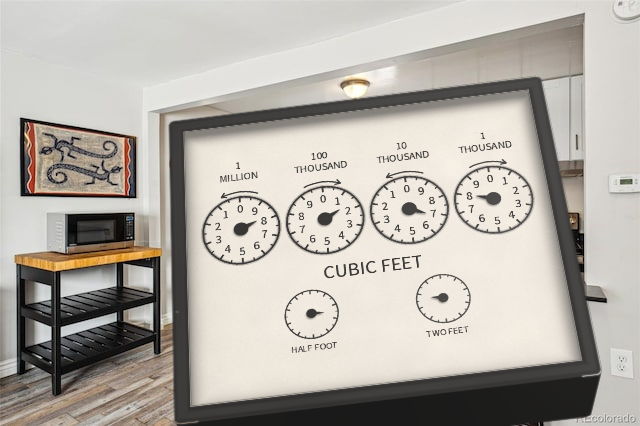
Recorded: 816800 (ft³)
